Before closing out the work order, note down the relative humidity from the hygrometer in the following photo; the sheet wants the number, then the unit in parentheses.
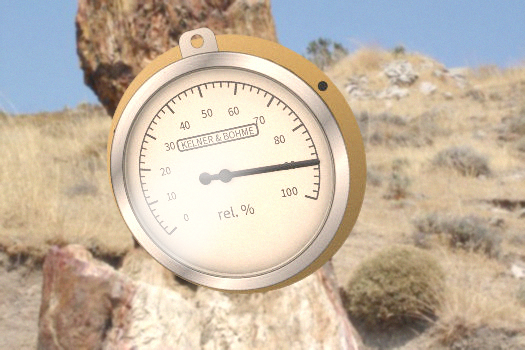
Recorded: 90 (%)
